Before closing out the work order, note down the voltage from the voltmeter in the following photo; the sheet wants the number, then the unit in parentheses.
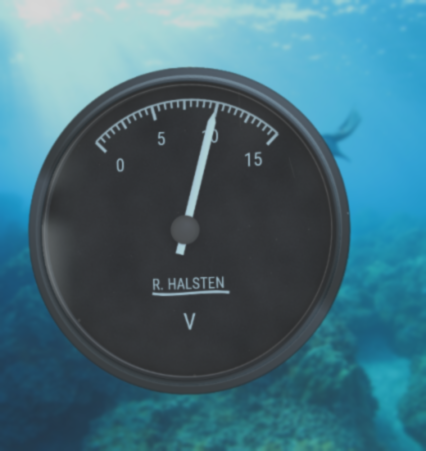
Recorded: 10 (V)
